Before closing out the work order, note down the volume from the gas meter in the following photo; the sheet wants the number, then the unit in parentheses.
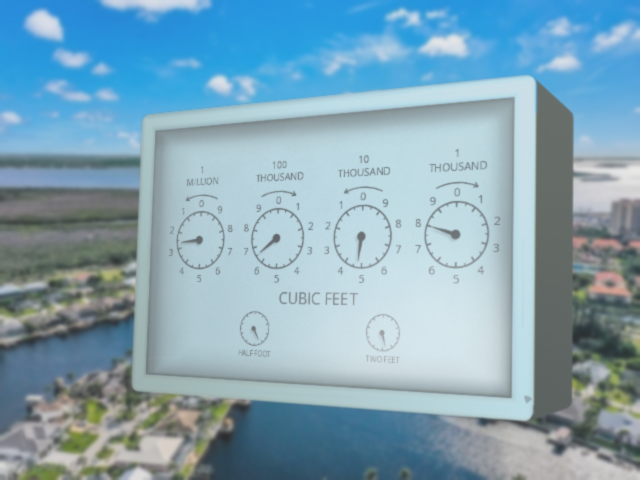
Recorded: 264800 (ft³)
